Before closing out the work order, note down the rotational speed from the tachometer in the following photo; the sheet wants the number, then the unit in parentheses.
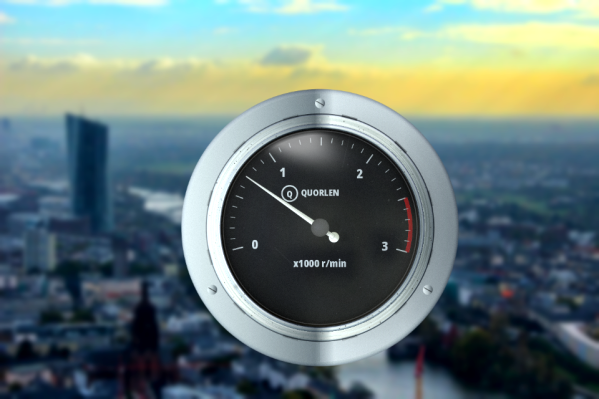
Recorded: 700 (rpm)
